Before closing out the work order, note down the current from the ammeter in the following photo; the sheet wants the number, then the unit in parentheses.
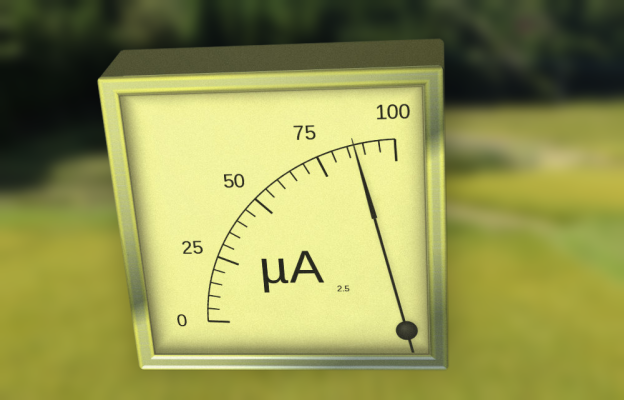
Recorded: 87.5 (µA)
